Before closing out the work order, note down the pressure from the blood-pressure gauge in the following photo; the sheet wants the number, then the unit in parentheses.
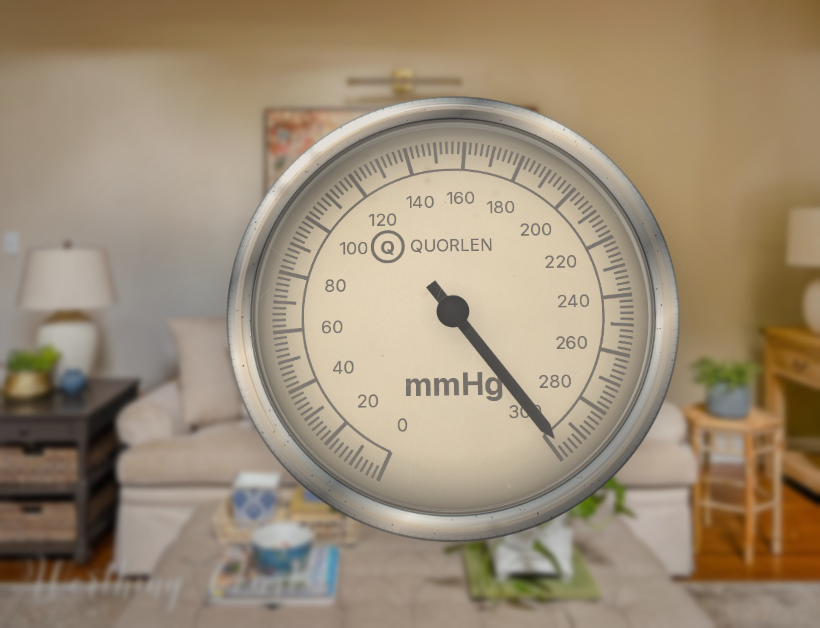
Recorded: 298 (mmHg)
